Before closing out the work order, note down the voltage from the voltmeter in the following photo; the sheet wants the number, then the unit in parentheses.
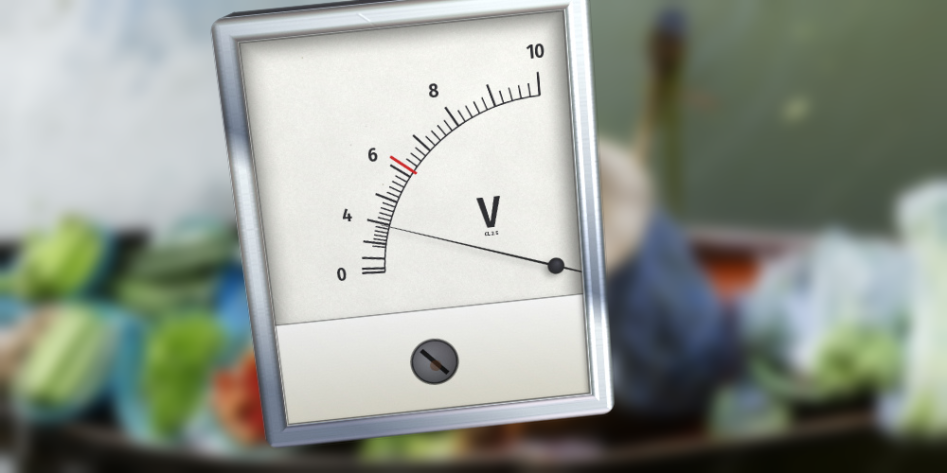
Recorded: 4 (V)
